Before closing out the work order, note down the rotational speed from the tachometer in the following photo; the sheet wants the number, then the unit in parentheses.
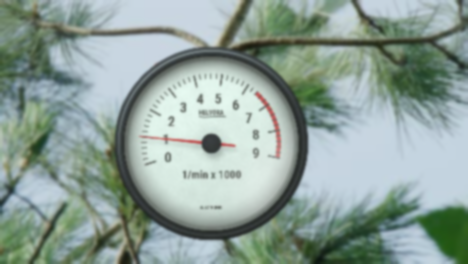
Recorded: 1000 (rpm)
